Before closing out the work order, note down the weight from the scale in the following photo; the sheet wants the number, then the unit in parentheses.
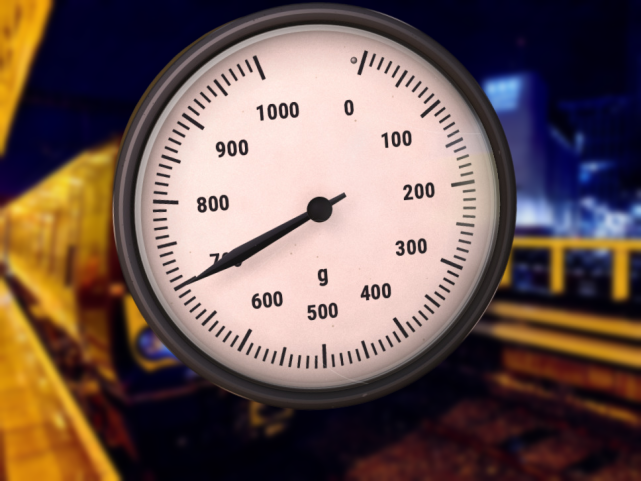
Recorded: 700 (g)
